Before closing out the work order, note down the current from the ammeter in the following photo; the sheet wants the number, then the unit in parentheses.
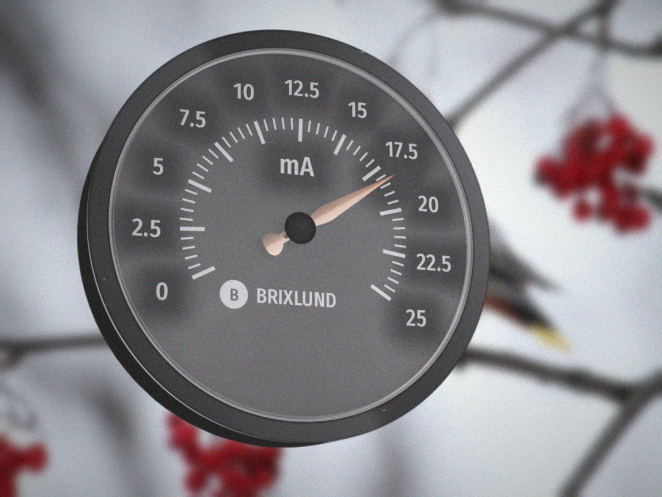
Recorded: 18.25 (mA)
